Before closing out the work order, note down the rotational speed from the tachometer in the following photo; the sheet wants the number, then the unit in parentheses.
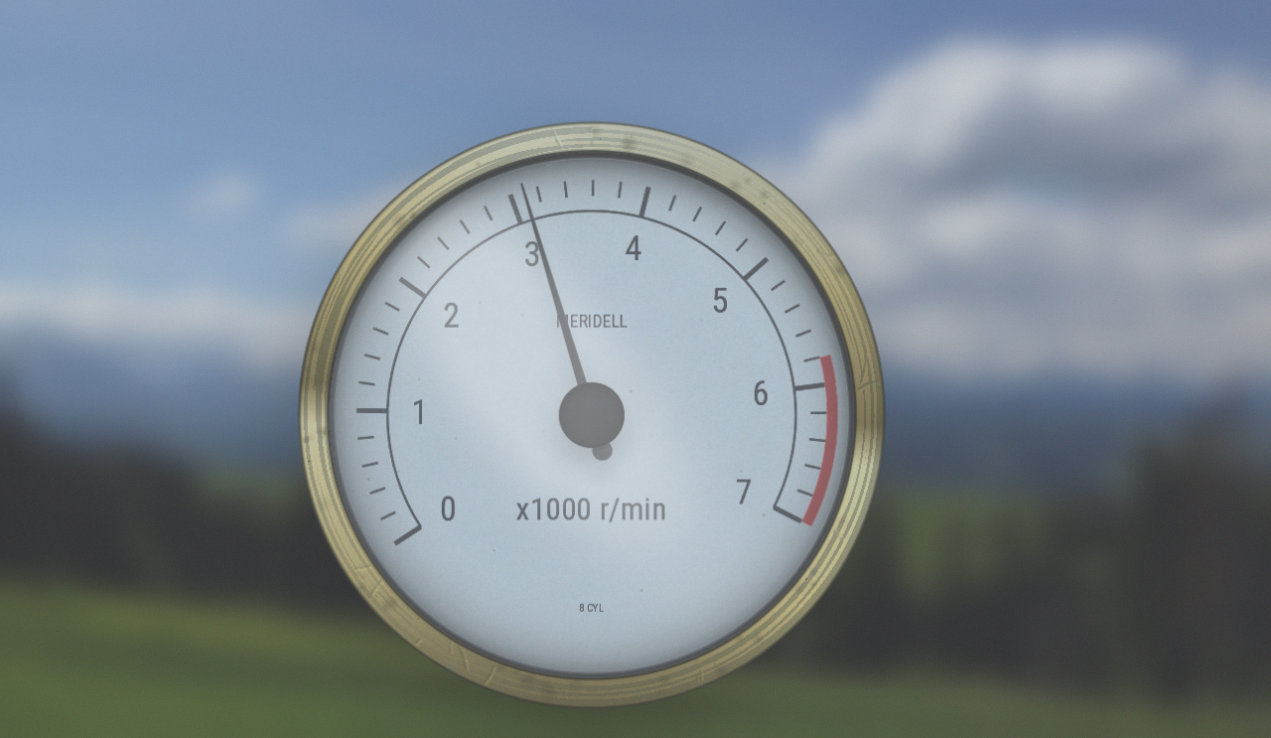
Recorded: 3100 (rpm)
